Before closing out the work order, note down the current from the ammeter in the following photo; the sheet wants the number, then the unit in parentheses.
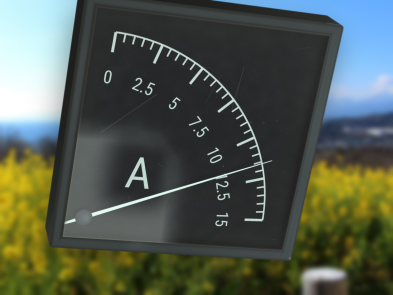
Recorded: 11.5 (A)
